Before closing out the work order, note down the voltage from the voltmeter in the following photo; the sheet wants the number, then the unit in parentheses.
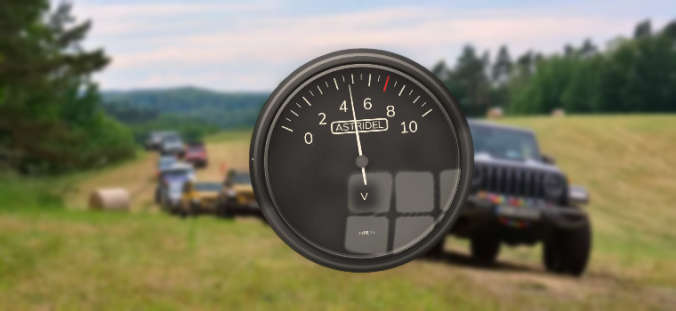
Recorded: 4.75 (V)
